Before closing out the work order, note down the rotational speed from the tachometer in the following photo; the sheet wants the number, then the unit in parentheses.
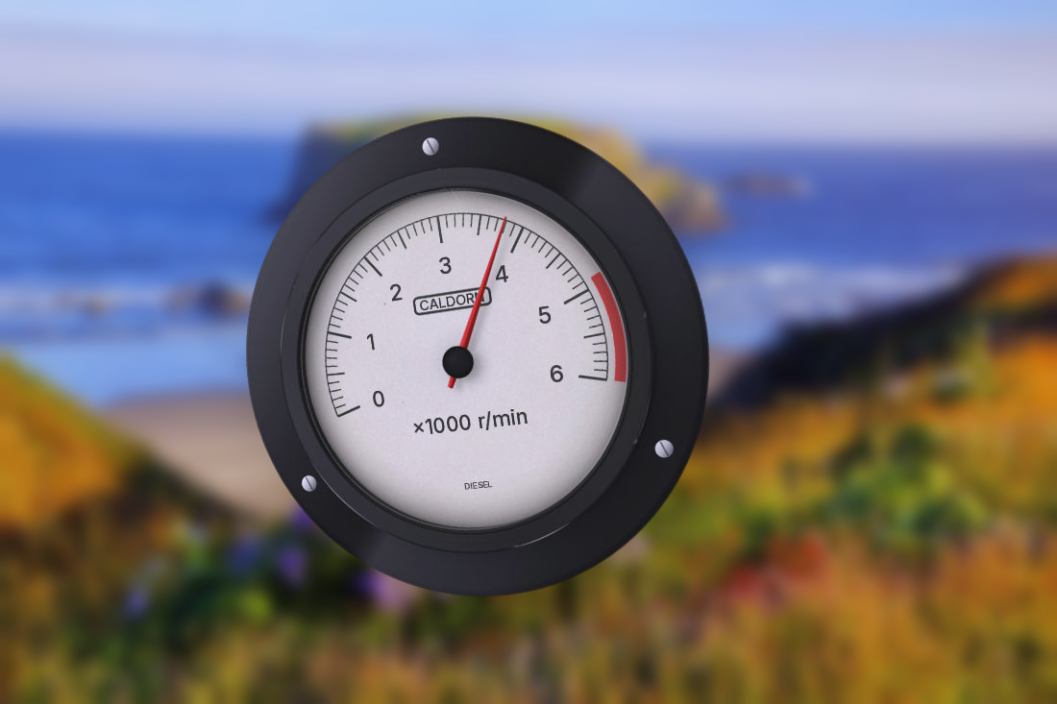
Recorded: 3800 (rpm)
